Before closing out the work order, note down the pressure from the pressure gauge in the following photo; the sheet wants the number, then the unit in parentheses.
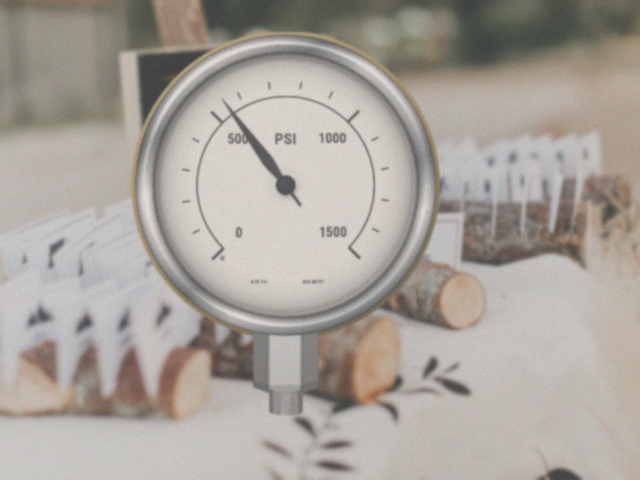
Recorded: 550 (psi)
